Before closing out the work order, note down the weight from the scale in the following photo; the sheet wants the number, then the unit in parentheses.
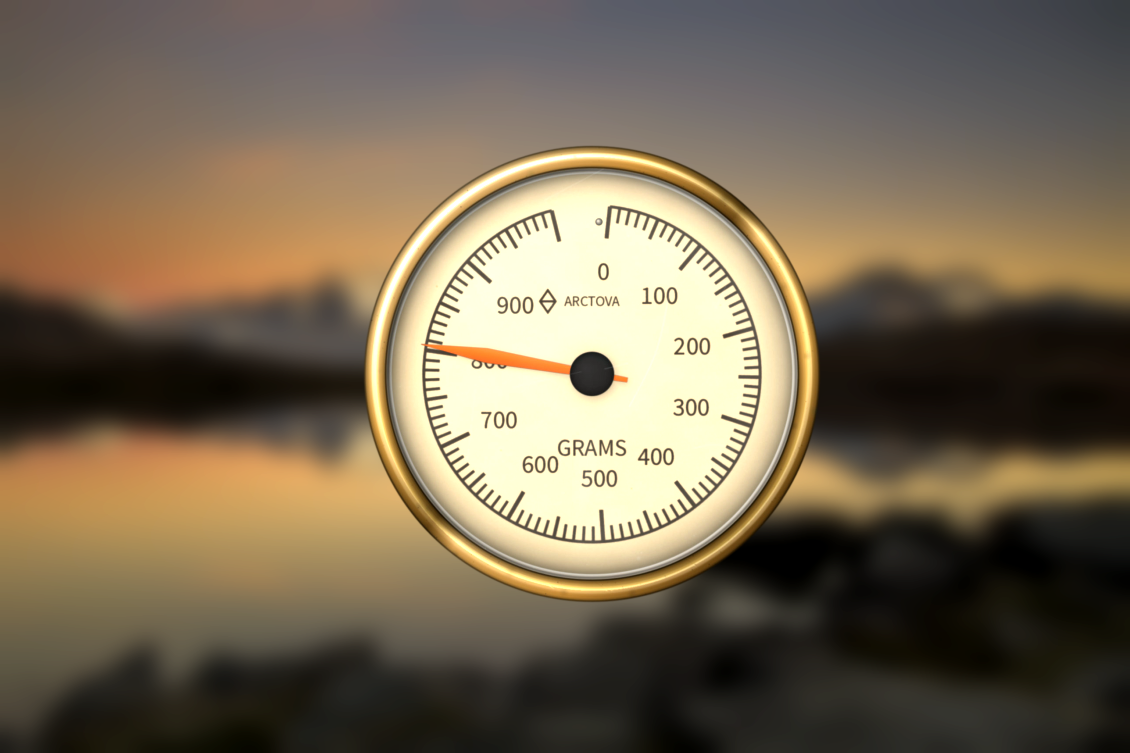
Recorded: 805 (g)
